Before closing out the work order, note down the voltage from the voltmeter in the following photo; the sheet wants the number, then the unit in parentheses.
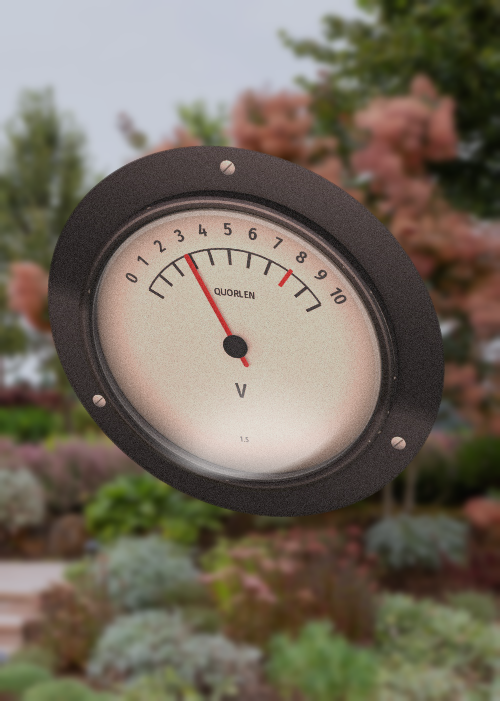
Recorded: 3 (V)
